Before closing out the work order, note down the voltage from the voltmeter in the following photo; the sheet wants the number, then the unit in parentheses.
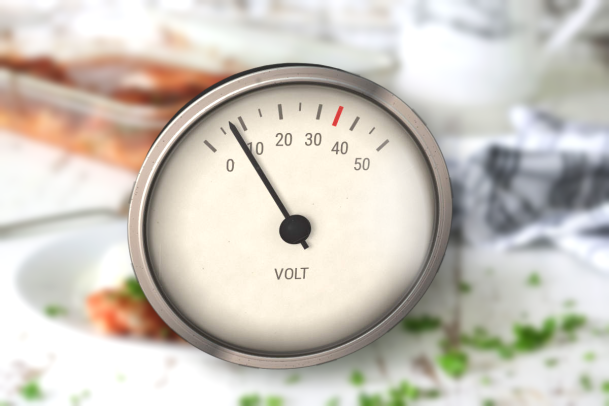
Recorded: 7.5 (V)
